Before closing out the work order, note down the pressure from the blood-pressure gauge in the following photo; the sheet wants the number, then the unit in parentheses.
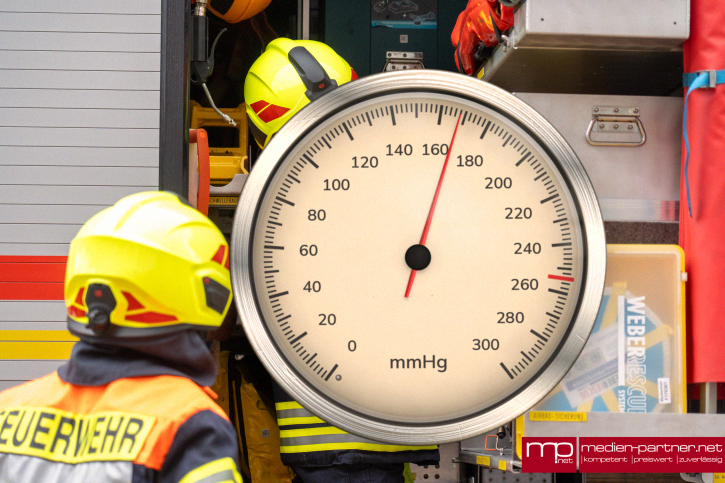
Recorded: 168 (mmHg)
